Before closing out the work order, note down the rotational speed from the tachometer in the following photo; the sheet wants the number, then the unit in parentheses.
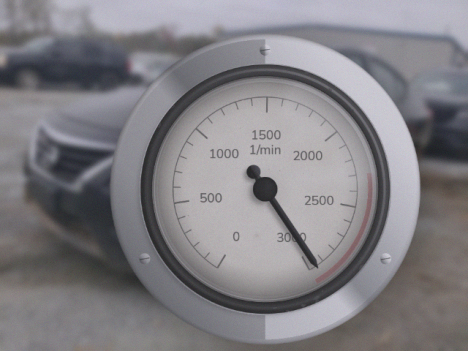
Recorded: 2950 (rpm)
